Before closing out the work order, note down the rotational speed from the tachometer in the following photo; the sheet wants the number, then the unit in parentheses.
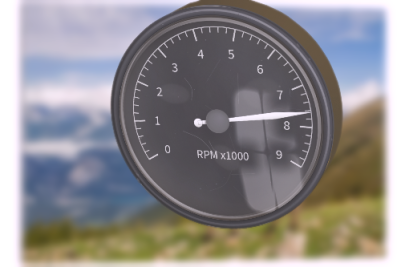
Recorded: 7600 (rpm)
